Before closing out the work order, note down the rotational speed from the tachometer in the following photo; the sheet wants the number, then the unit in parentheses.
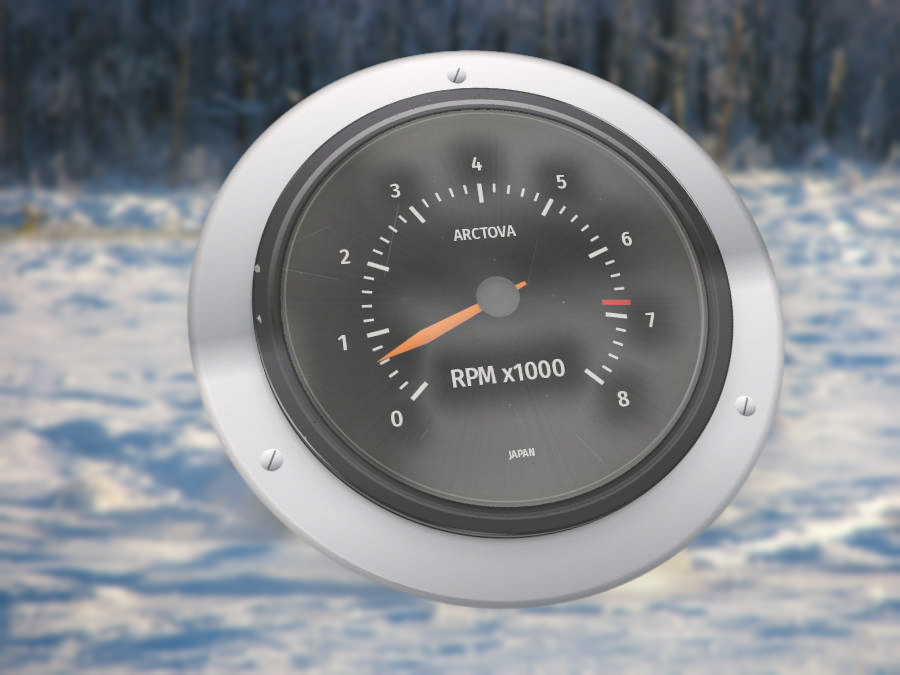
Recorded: 600 (rpm)
